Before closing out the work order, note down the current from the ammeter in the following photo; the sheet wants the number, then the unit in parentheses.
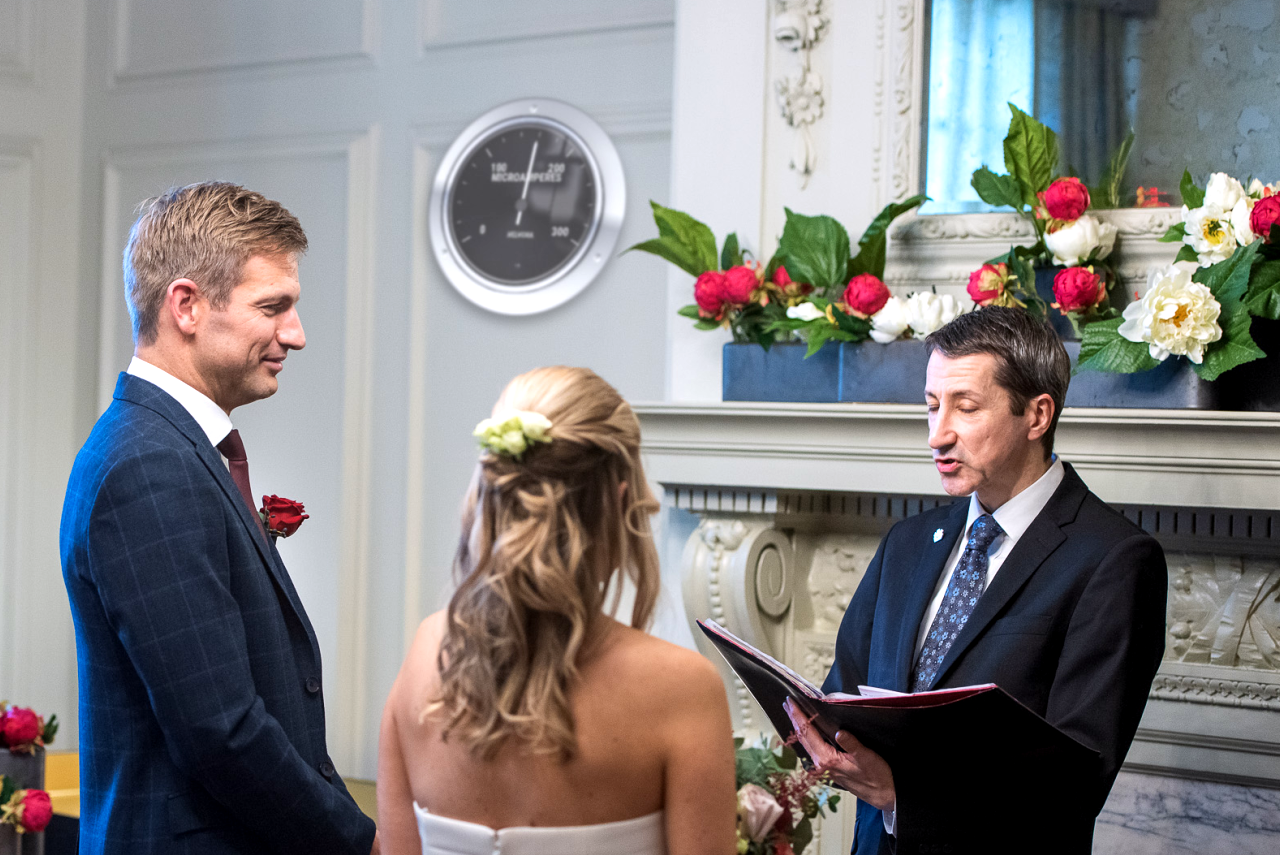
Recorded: 160 (µA)
